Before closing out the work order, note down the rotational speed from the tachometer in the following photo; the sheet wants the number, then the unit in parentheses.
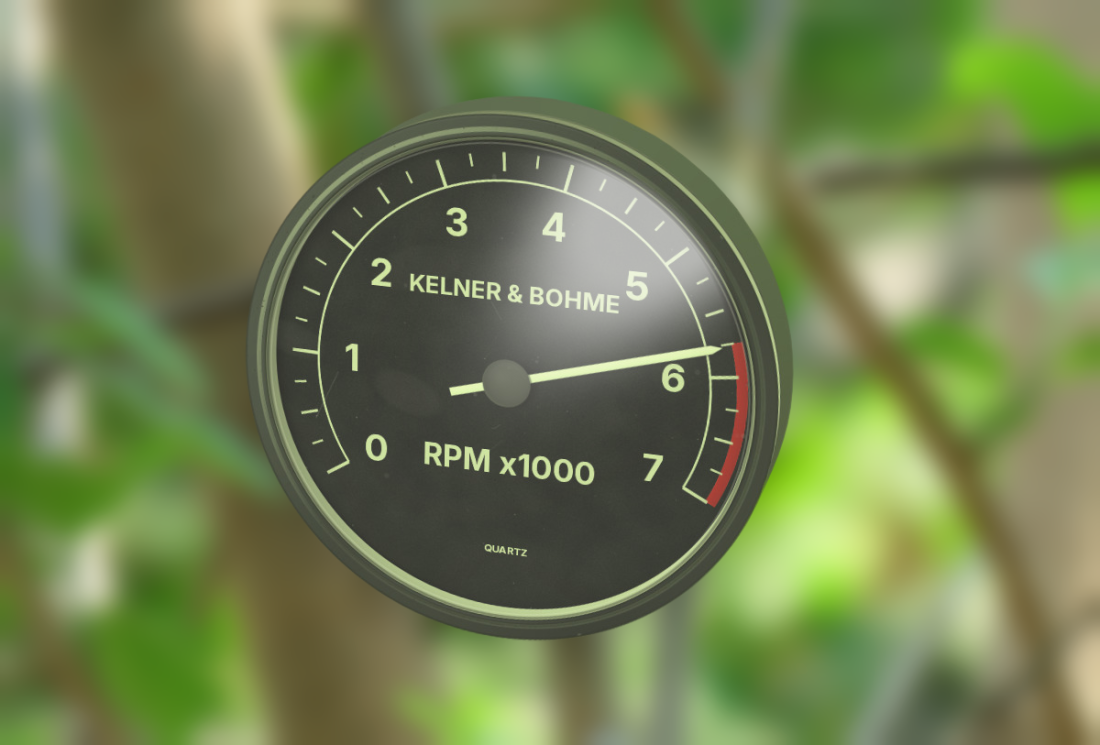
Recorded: 5750 (rpm)
